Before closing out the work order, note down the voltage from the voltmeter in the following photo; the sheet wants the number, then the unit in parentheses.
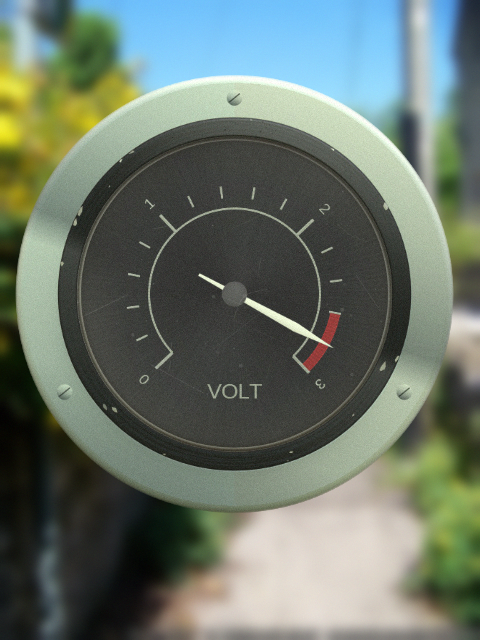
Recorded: 2.8 (V)
